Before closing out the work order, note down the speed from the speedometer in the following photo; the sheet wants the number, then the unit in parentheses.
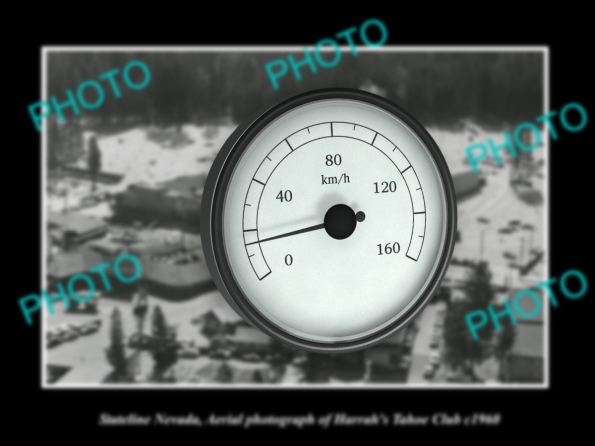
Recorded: 15 (km/h)
